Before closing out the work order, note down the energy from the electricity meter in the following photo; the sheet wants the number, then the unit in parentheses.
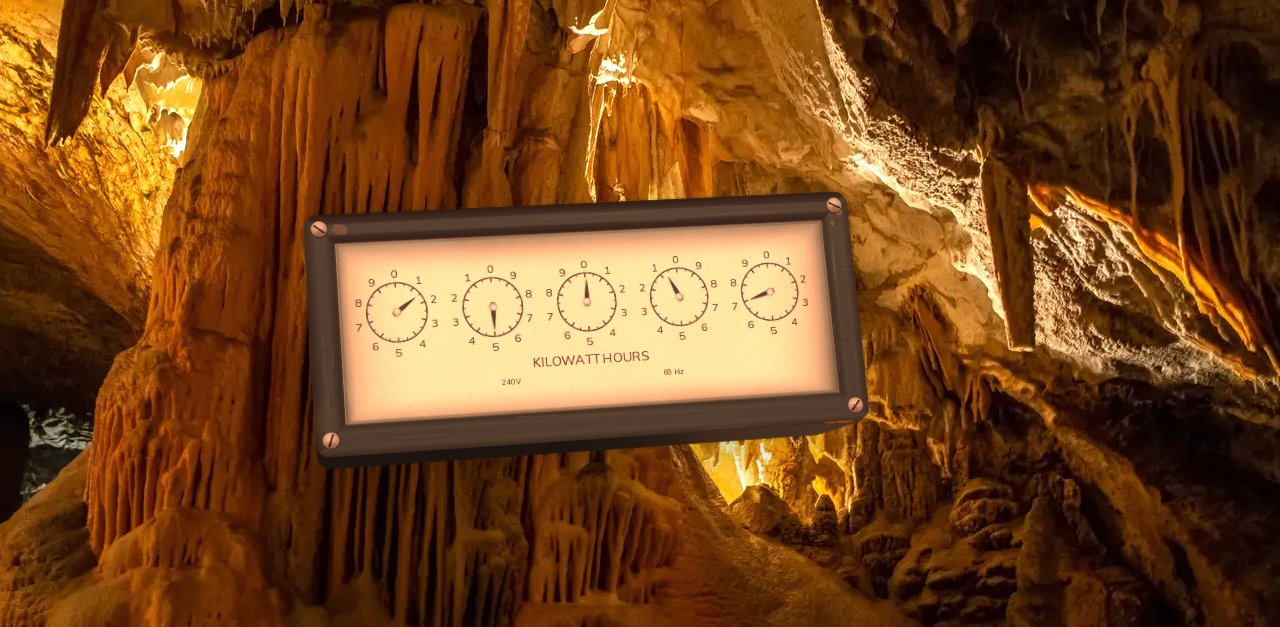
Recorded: 15007 (kWh)
